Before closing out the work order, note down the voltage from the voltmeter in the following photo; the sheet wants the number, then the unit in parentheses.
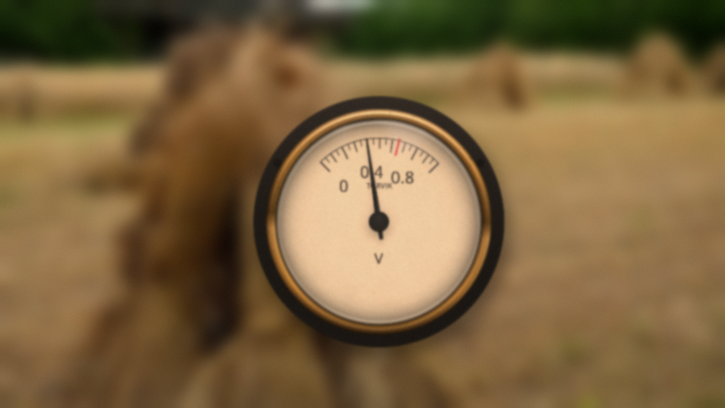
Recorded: 0.4 (V)
